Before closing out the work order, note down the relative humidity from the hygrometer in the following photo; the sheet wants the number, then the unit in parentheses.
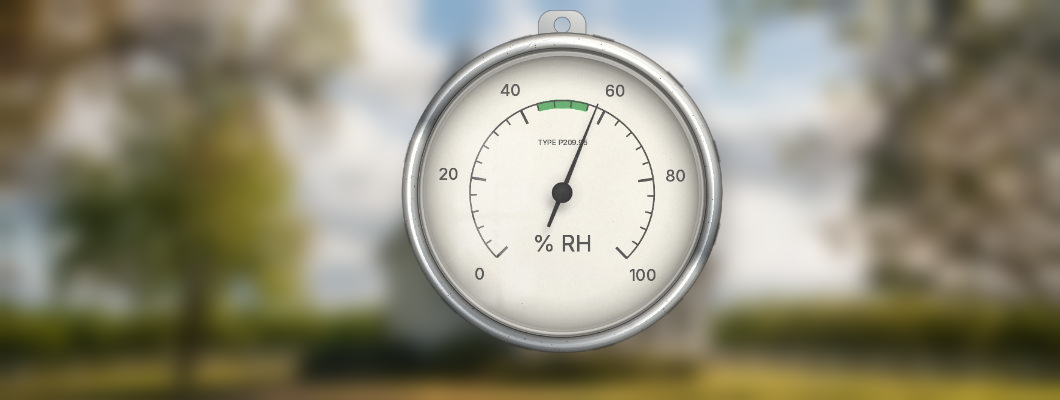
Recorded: 58 (%)
